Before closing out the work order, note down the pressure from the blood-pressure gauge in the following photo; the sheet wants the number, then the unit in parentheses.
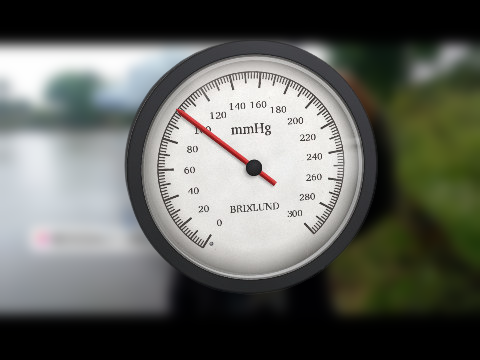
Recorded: 100 (mmHg)
